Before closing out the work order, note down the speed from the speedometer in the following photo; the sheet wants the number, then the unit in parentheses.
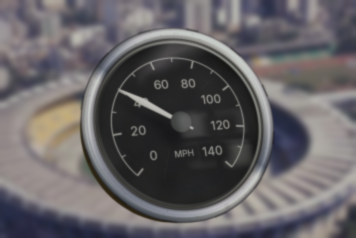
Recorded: 40 (mph)
